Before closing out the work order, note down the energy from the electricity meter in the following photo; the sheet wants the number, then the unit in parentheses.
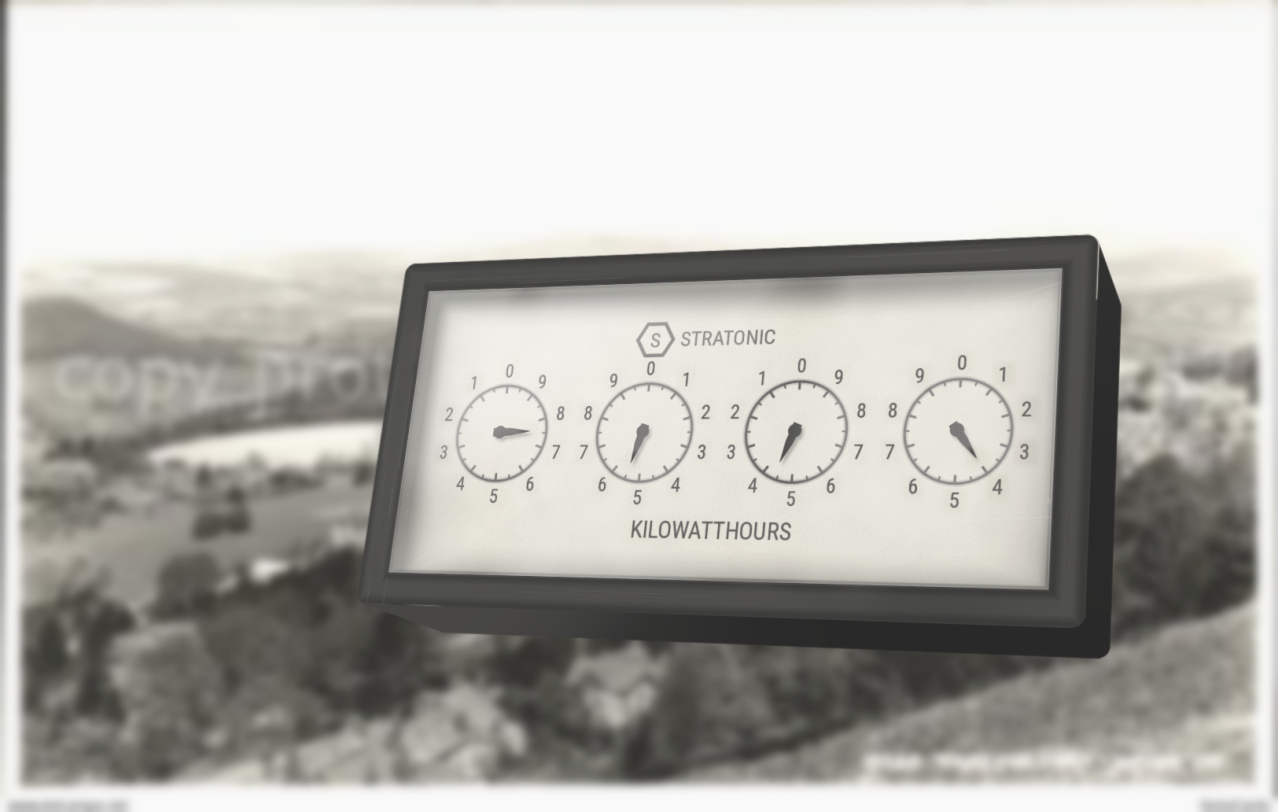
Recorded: 7544 (kWh)
